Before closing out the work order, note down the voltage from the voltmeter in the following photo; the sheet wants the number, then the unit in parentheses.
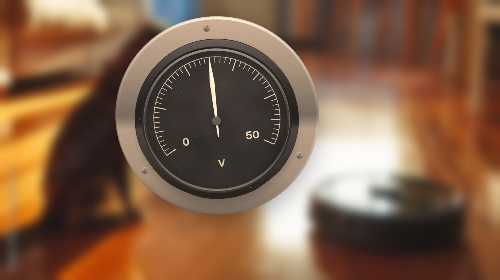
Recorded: 25 (V)
